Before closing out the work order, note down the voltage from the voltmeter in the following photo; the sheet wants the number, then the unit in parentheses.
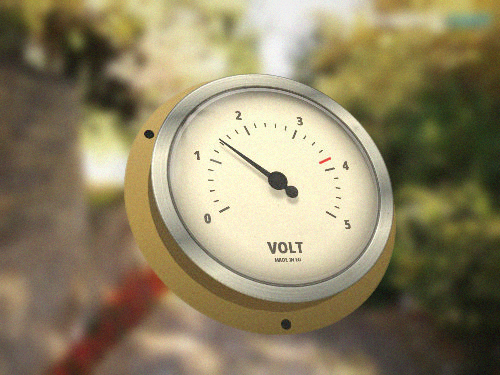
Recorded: 1.4 (V)
